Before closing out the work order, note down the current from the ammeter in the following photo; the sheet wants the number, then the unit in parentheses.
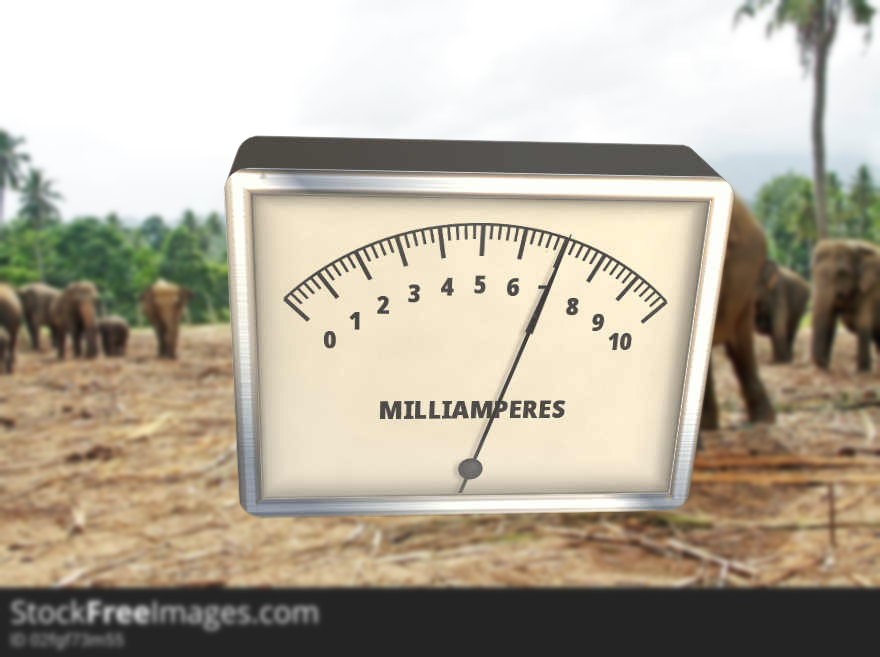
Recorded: 7 (mA)
